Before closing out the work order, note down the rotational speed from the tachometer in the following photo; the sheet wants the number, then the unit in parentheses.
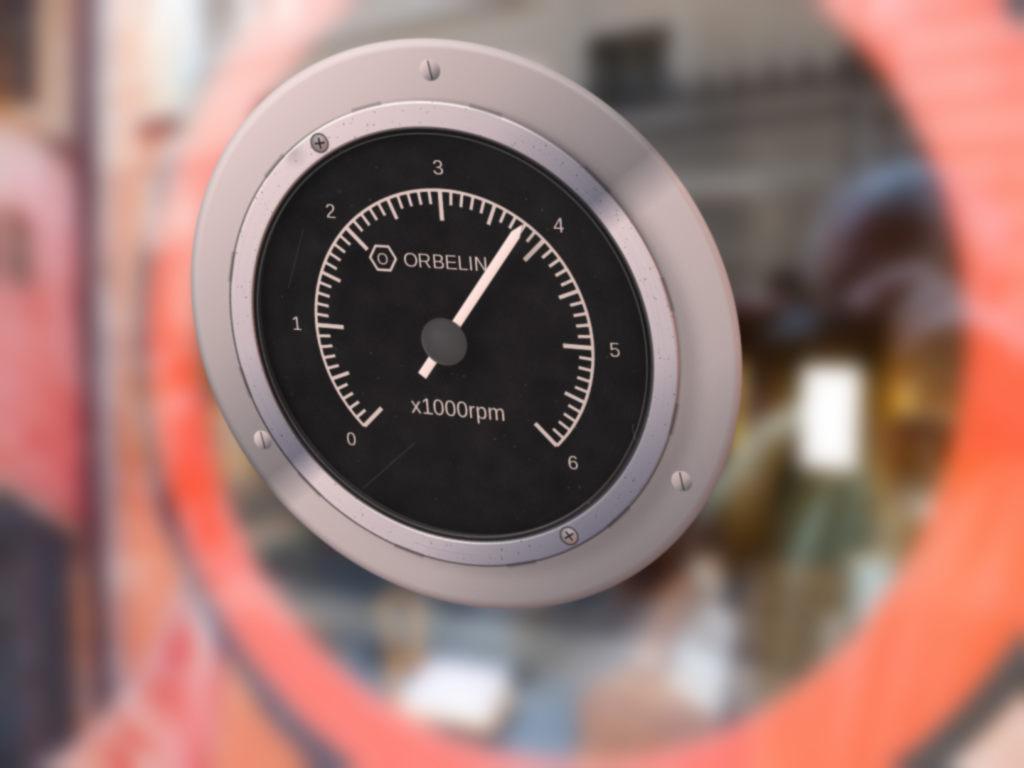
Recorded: 3800 (rpm)
